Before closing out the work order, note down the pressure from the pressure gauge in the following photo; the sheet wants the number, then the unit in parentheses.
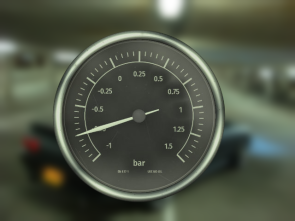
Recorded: -0.75 (bar)
